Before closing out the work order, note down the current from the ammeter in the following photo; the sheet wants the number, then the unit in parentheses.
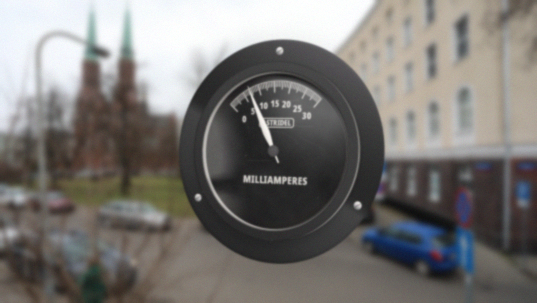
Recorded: 7.5 (mA)
